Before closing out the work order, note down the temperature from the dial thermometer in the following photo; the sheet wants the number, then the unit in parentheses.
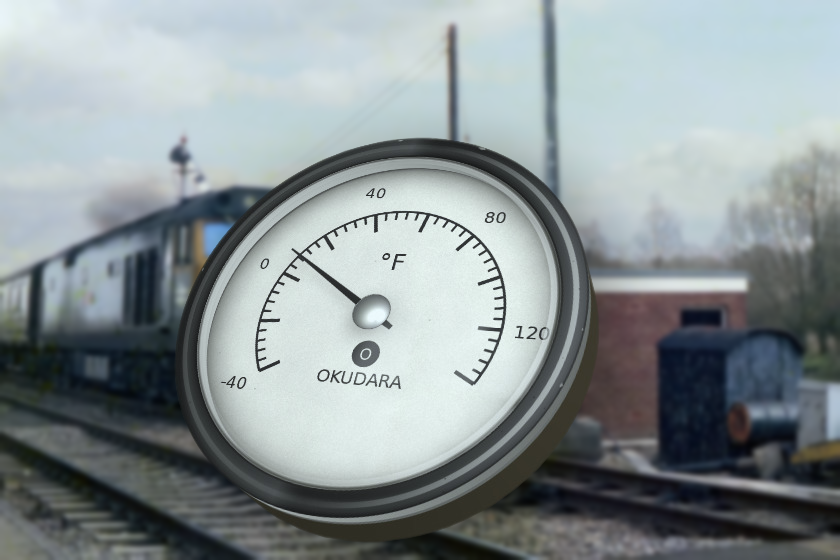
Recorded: 8 (°F)
